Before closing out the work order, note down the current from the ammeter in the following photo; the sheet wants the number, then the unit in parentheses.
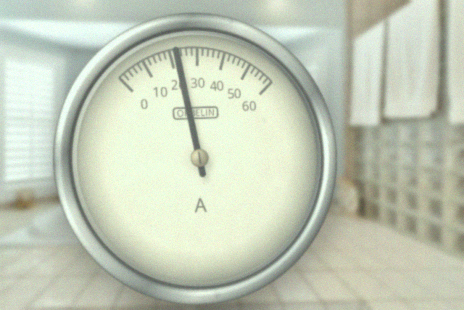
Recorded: 22 (A)
